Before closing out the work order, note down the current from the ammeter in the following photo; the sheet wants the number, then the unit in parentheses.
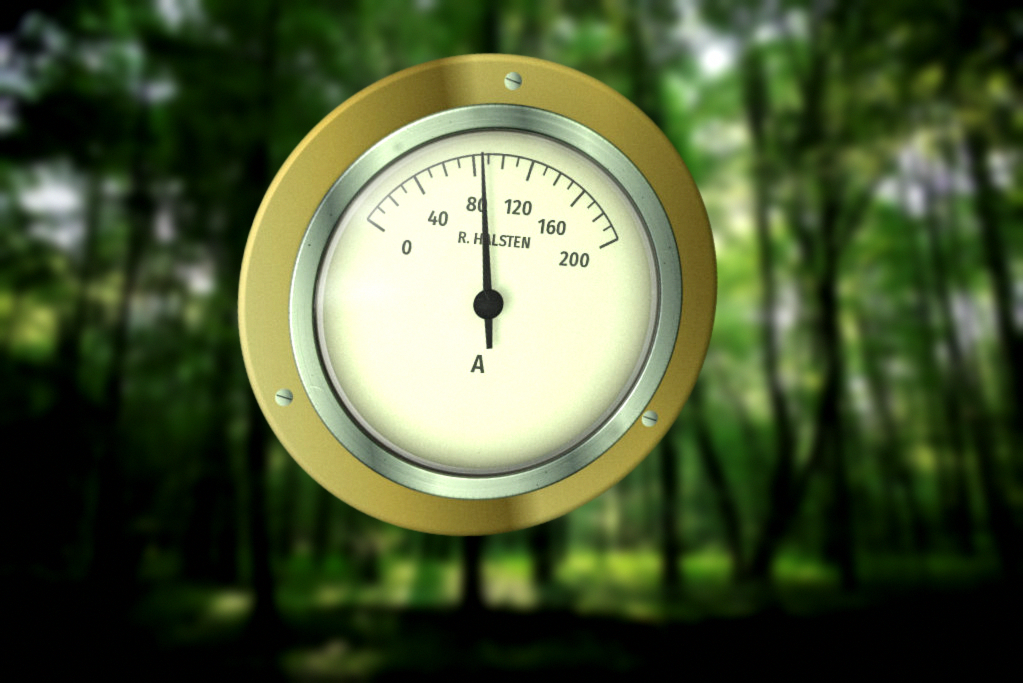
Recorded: 85 (A)
